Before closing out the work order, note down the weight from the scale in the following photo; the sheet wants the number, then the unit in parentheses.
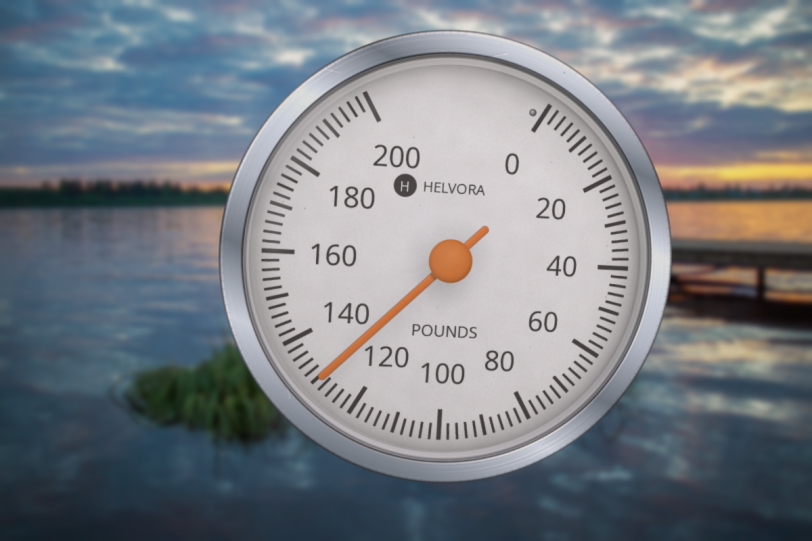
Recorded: 130 (lb)
